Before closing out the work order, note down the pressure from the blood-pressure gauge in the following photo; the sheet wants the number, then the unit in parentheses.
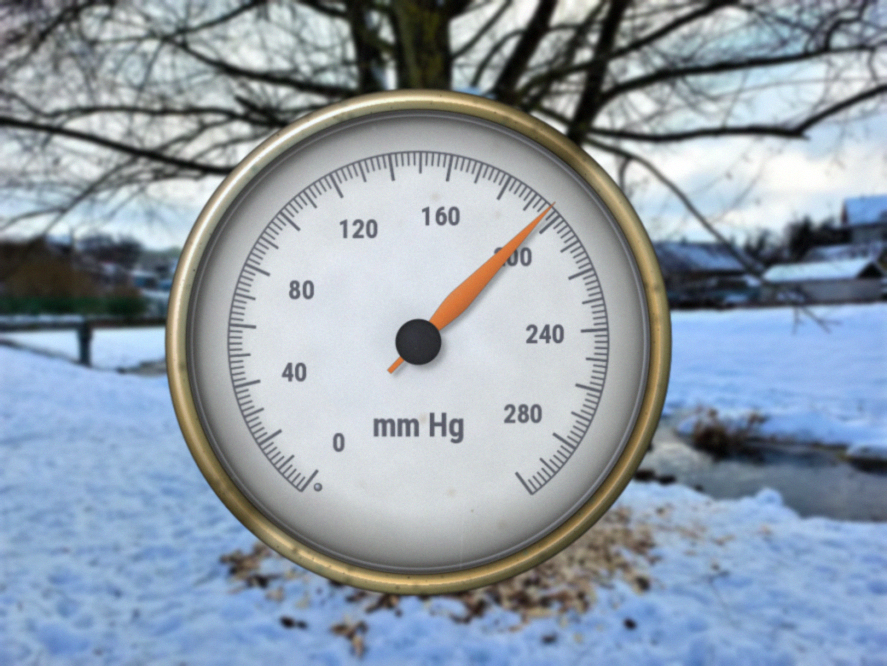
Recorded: 196 (mmHg)
